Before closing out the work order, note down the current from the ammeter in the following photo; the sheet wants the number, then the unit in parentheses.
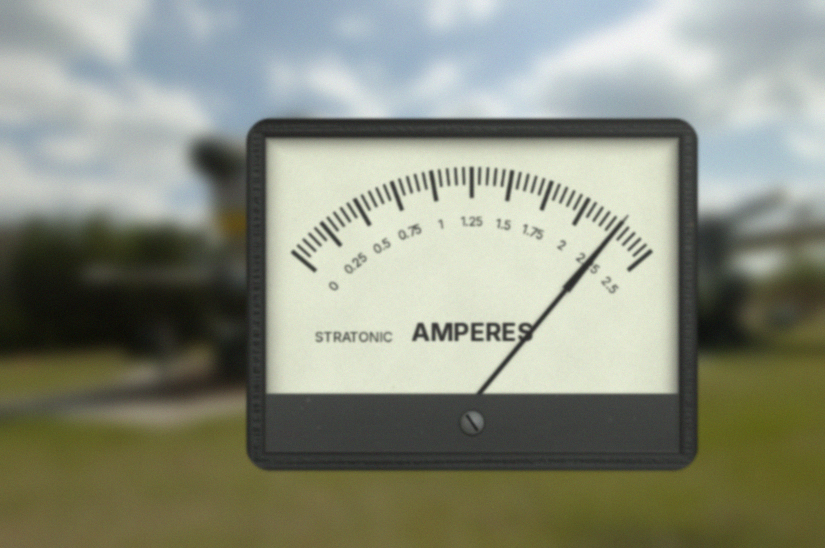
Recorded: 2.25 (A)
